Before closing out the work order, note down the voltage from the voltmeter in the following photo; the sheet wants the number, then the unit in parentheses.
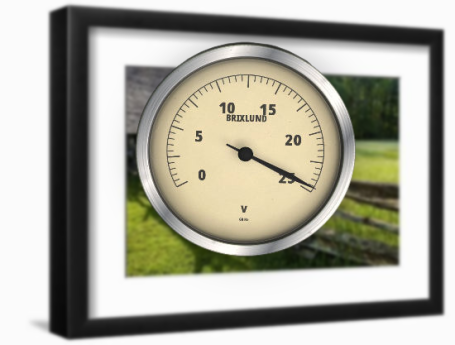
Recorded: 24.5 (V)
